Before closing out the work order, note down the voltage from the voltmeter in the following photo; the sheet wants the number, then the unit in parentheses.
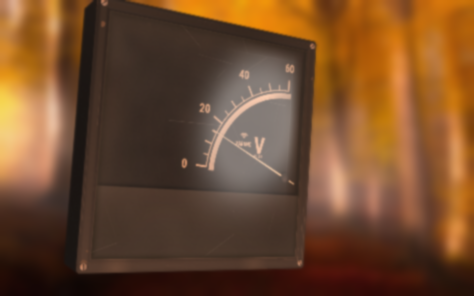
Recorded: 15 (V)
